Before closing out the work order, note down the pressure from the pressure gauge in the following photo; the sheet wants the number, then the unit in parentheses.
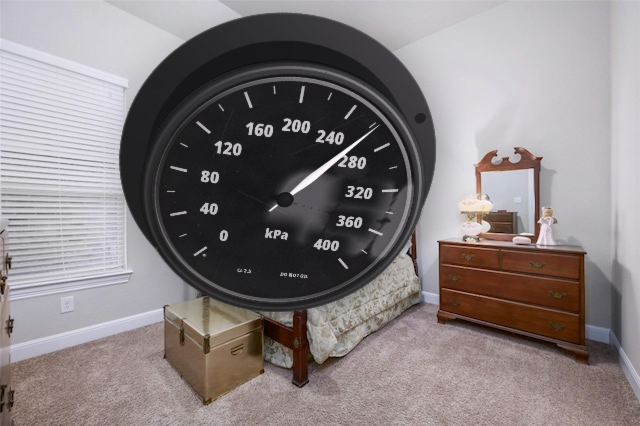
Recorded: 260 (kPa)
